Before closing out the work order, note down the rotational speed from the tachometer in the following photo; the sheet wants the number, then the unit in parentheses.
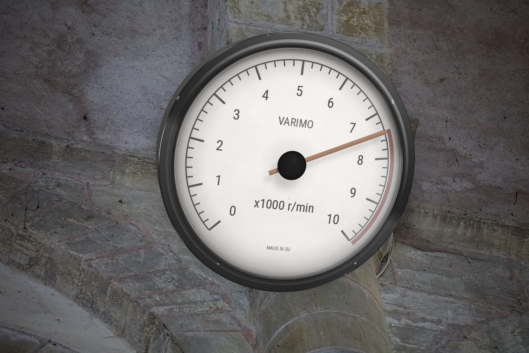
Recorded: 7400 (rpm)
